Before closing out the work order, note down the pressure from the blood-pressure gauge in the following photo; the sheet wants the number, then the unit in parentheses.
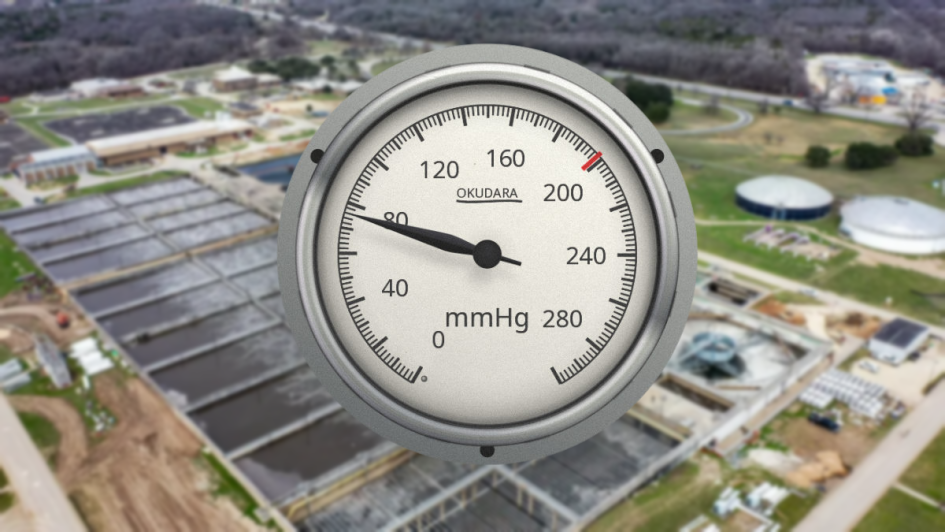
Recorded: 76 (mmHg)
